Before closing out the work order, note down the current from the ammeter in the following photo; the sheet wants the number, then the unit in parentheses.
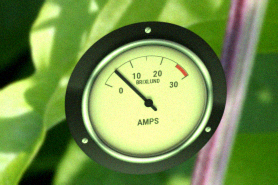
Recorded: 5 (A)
